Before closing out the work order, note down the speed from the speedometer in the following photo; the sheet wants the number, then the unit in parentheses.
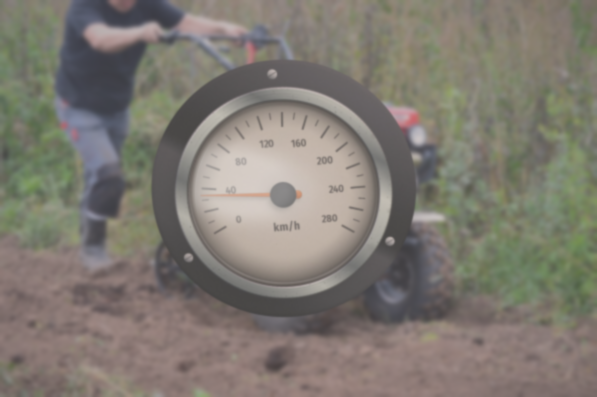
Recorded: 35 (km/h)
